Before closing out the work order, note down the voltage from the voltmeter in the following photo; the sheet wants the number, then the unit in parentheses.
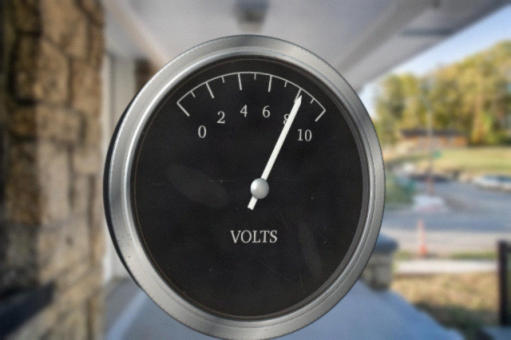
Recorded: 8 (V)
